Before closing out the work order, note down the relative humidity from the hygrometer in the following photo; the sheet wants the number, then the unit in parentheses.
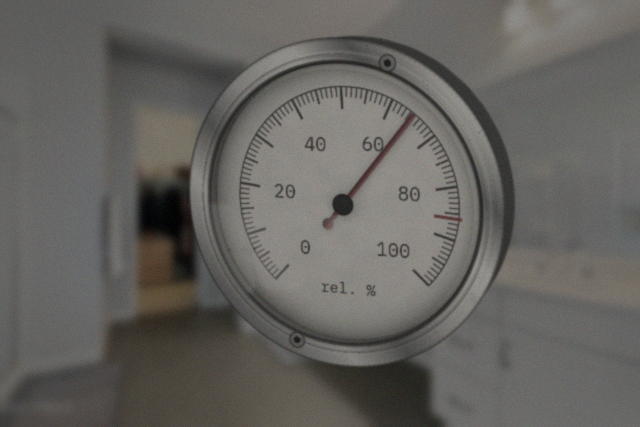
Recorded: 65 (%)
